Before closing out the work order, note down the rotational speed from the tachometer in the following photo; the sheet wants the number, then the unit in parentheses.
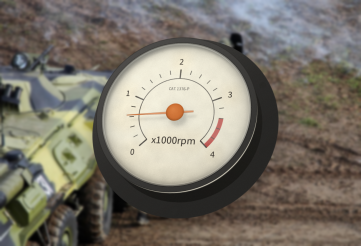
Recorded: 600 (rpm)
